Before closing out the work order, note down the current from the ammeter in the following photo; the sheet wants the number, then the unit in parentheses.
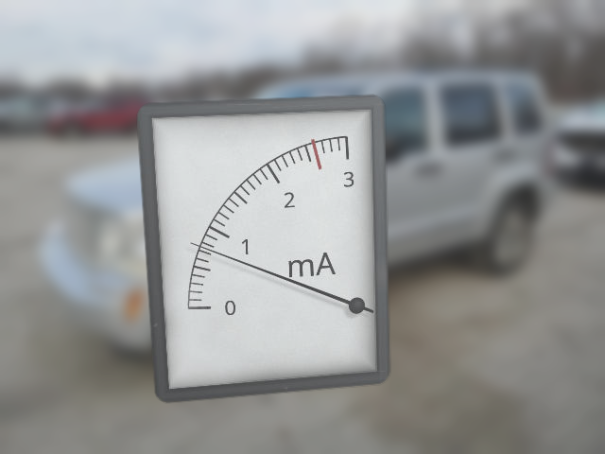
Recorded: 0.75 (mA)
